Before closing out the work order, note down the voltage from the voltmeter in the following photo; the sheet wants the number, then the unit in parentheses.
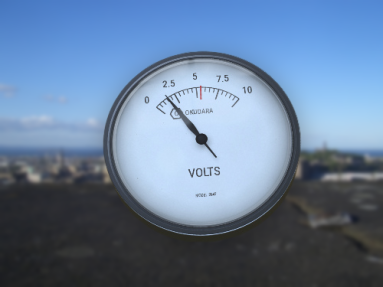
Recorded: 1.5 (V)
